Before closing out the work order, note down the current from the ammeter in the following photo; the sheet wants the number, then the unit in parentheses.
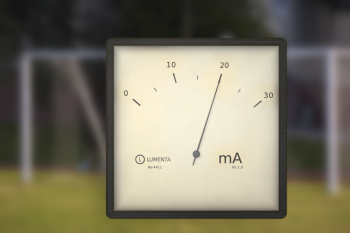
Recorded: 20 (mA)
